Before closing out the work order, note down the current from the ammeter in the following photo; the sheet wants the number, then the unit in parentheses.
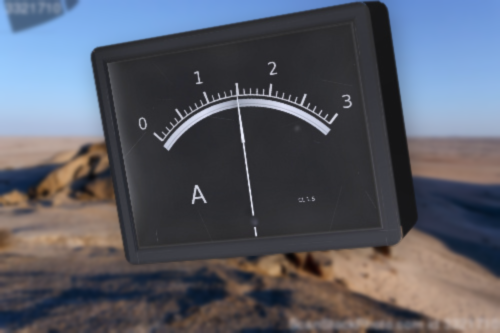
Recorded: 1.5 (A)
